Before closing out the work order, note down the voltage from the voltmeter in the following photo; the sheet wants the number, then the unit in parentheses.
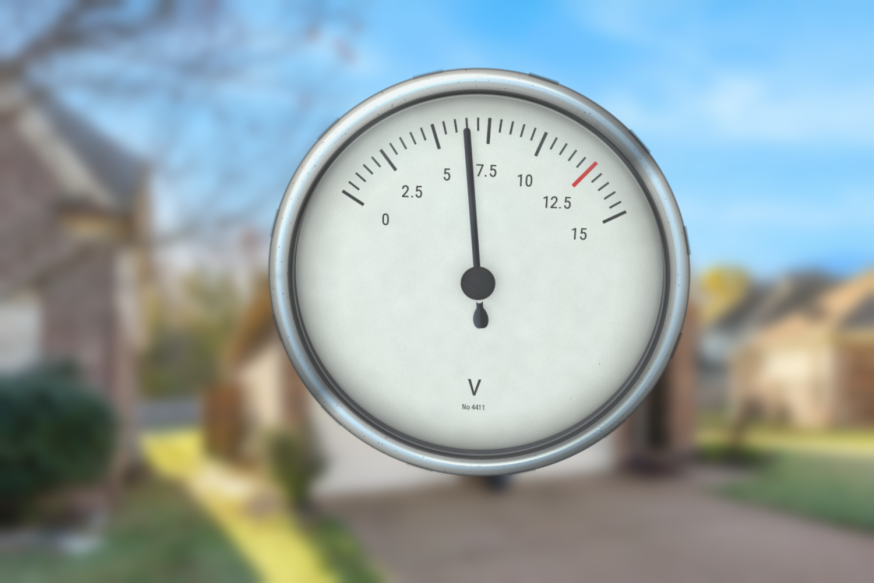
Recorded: 6.5 (V)
